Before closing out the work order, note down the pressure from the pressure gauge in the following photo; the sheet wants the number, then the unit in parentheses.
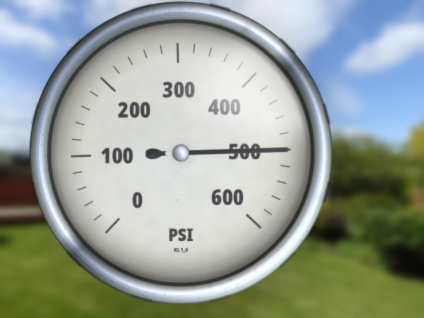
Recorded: 500 (psi)
